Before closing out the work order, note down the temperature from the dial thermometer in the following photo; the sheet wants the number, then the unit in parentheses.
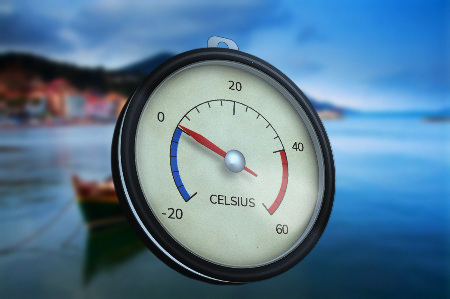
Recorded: 0 (°C)
